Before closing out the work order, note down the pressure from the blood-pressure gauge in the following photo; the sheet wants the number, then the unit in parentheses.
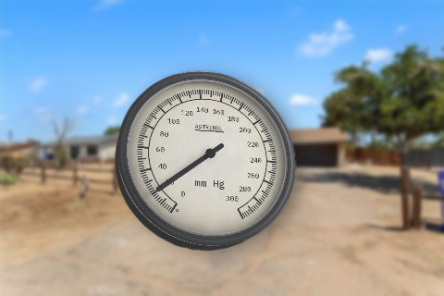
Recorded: 20 (mmHg)
